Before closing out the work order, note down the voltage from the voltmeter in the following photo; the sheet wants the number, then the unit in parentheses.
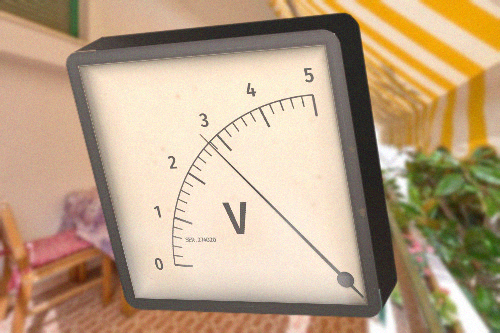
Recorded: 2.8 (V)
